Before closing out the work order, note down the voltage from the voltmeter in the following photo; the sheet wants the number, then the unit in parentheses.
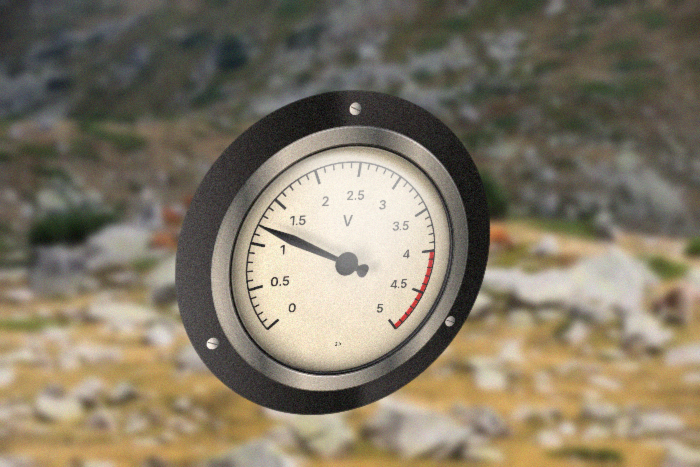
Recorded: 1.2 (V)
